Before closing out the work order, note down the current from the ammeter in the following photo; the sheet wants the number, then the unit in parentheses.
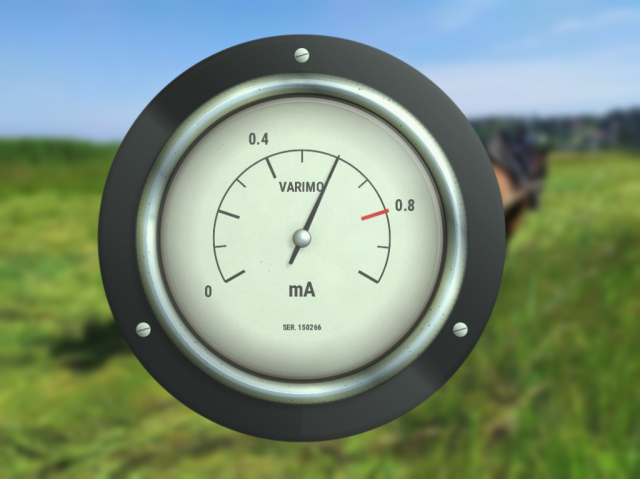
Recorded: 0.6 (mA)
